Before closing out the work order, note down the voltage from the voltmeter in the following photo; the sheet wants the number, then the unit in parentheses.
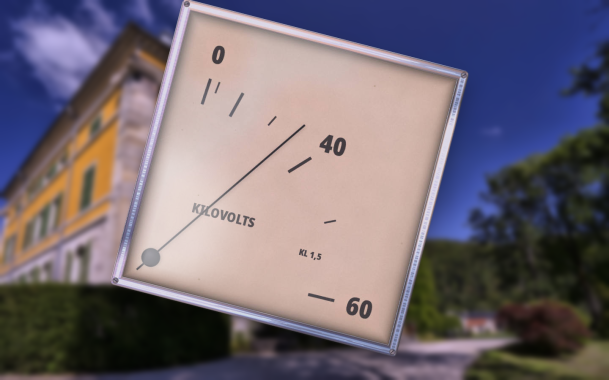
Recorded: 35 (kV)
